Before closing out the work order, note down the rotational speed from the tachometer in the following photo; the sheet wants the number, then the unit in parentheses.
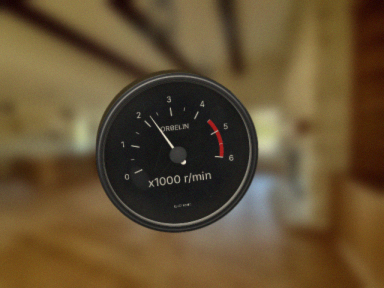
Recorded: 2250 (rpm)
